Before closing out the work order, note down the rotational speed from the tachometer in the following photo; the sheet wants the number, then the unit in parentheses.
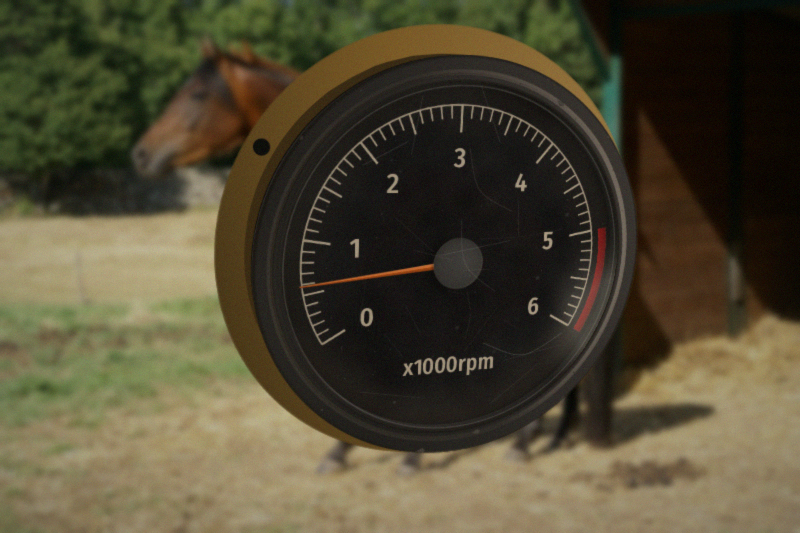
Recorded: 600 (rpm)
